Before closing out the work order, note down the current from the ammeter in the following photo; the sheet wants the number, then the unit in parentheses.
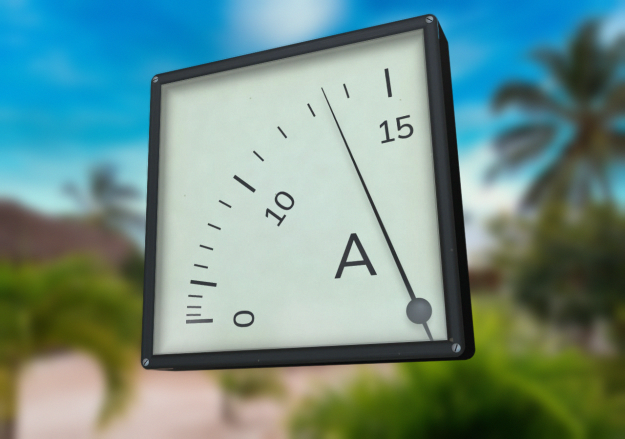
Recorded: 13.5 (A)
